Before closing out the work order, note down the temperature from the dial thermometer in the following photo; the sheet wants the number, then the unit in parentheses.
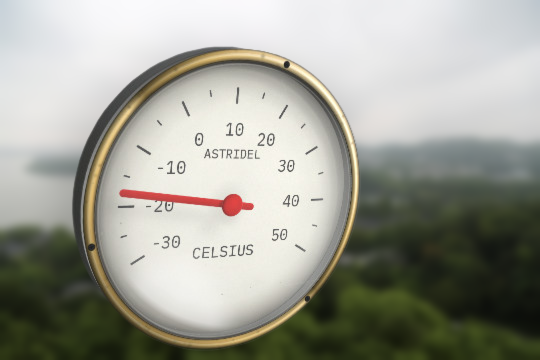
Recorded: -17.5 (°C)
